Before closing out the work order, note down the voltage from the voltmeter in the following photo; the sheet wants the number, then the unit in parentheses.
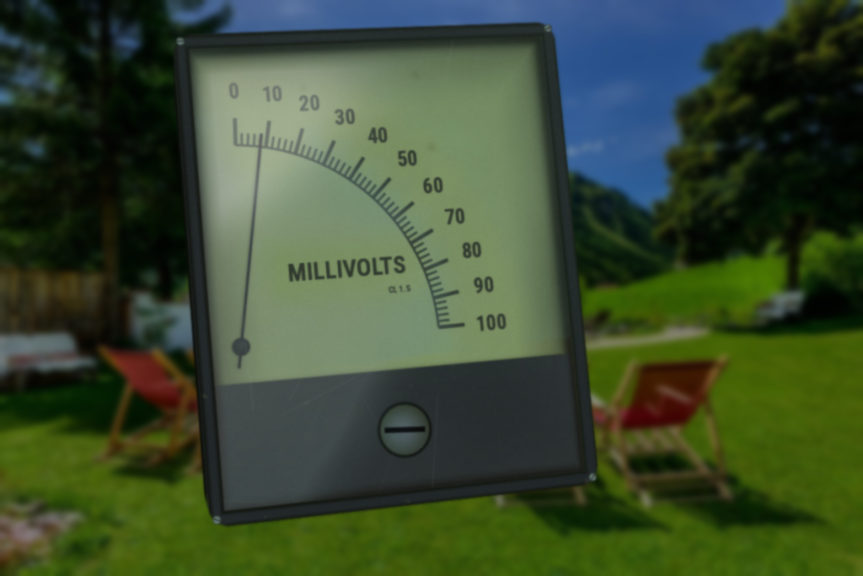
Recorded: 8 (mV)
